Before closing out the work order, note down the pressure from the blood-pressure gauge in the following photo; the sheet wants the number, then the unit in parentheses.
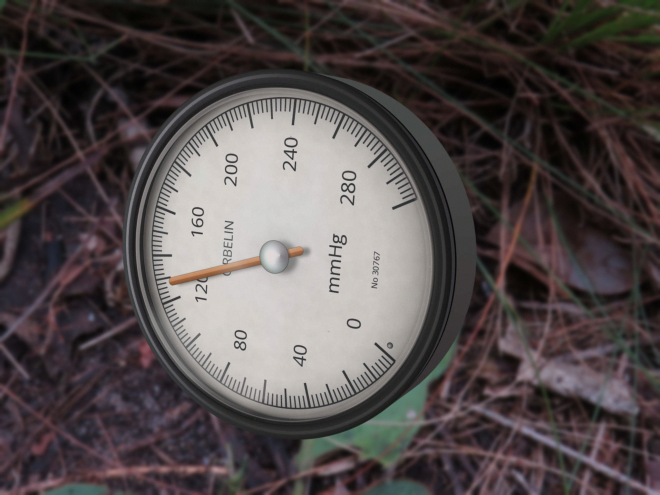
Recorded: 128 (mmHg)
